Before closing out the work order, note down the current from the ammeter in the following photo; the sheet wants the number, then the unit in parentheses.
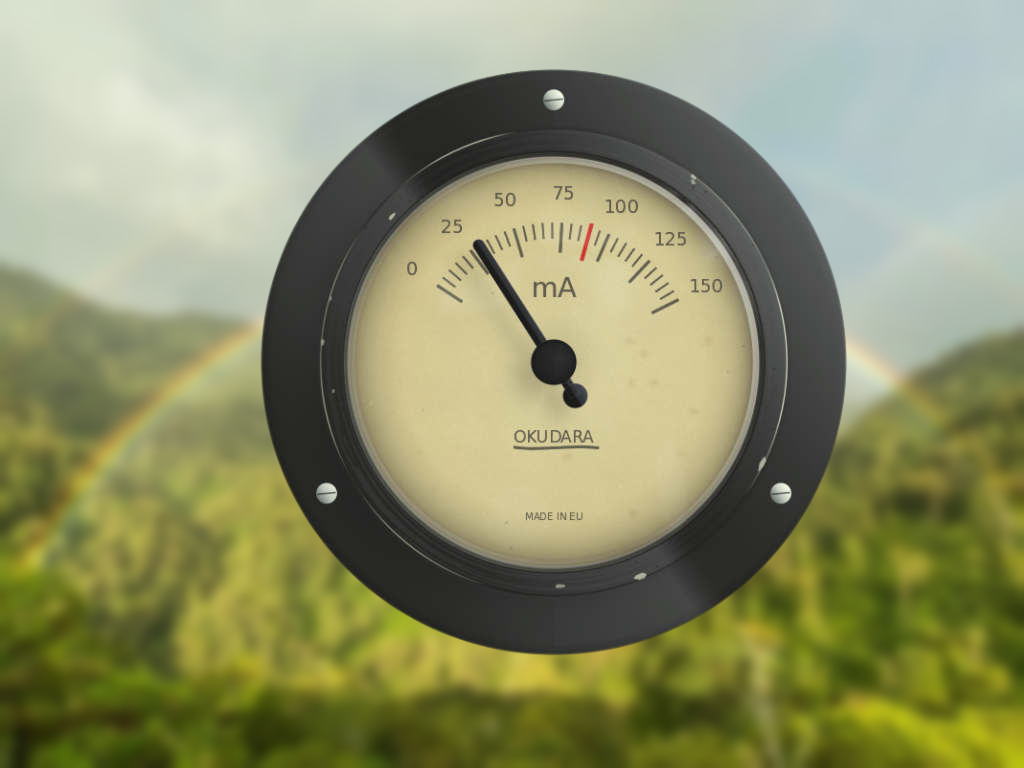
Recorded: 30 (mA)
